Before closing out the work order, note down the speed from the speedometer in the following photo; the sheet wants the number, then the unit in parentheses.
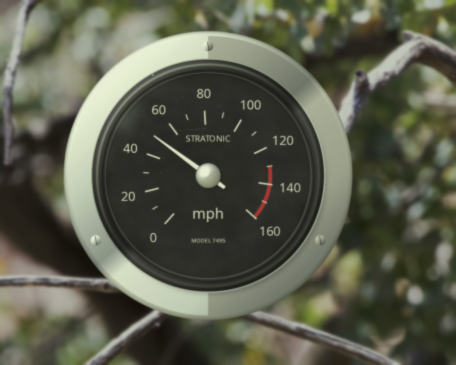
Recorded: 50 (mph)
